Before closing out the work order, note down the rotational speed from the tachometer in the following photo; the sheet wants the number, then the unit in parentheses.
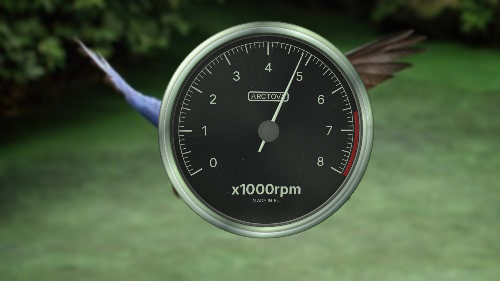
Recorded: 4800 (rpm)
